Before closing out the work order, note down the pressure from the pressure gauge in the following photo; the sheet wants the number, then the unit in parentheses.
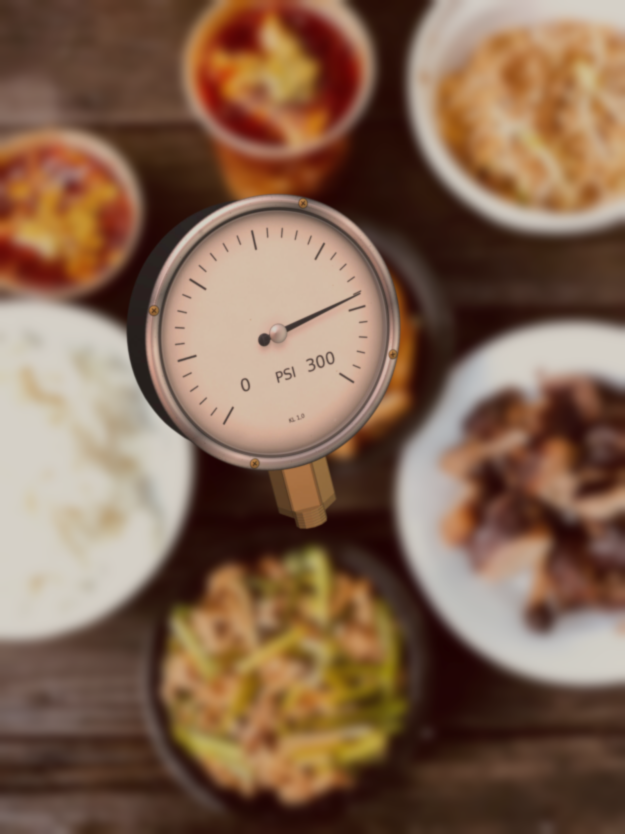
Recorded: 240 (psi)
